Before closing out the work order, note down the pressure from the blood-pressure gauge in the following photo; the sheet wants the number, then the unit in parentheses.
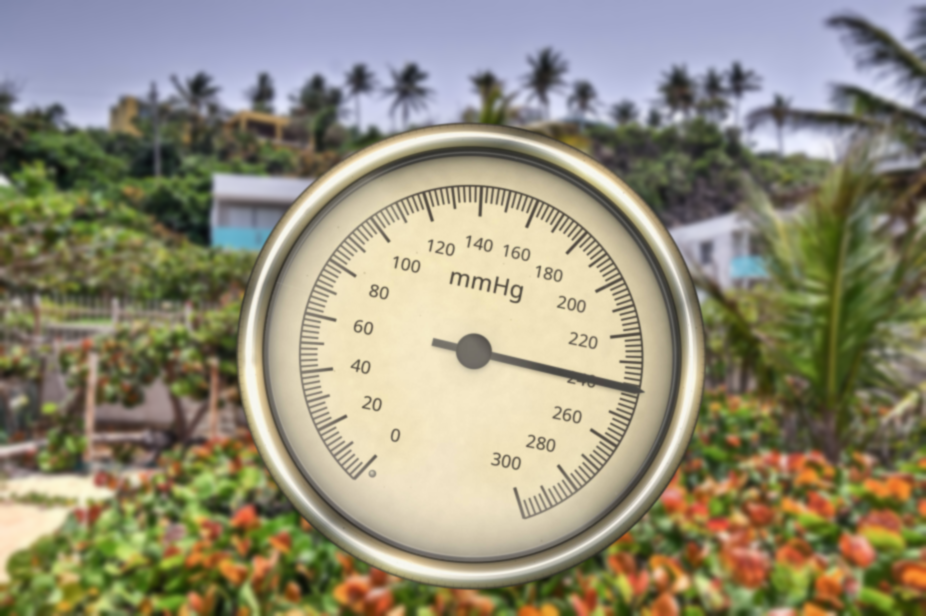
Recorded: 240 (mmHg)
